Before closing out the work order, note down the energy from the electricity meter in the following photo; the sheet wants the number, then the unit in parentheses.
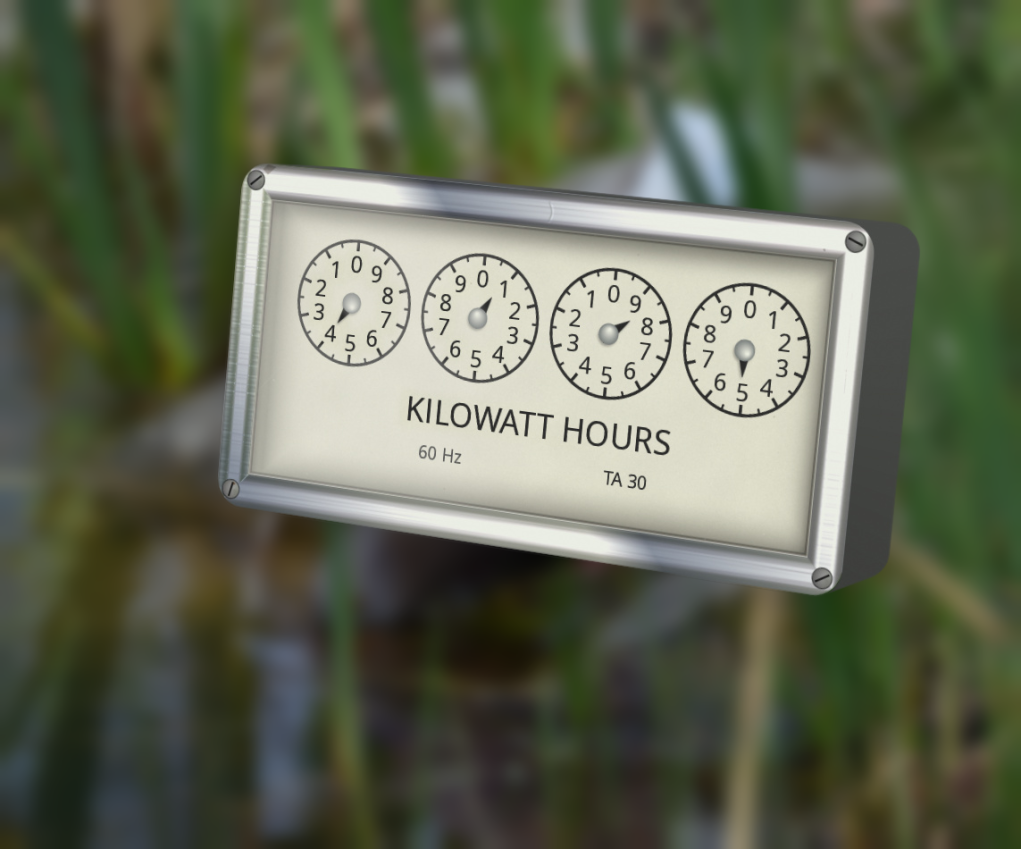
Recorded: 4085 (kWh)
